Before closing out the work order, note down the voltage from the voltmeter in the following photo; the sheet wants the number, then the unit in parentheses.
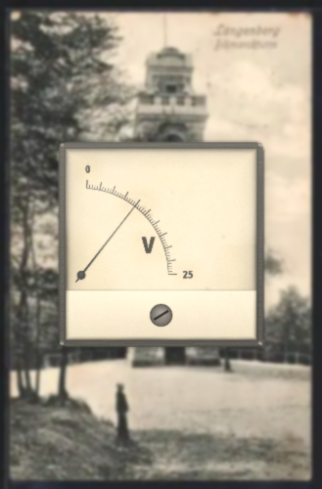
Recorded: 10 (V)
